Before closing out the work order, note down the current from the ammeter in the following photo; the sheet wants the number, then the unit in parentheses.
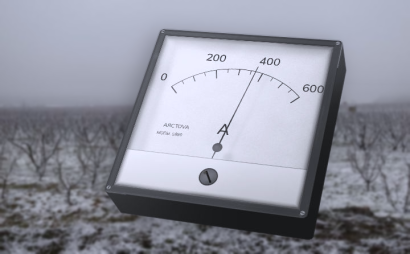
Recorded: 375 (A)
